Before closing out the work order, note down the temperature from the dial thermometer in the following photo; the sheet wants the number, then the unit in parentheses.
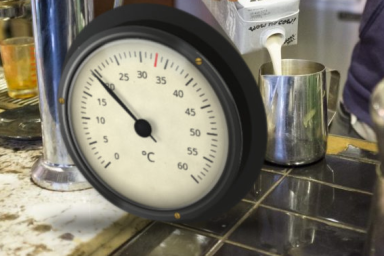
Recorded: 20 (°C)
